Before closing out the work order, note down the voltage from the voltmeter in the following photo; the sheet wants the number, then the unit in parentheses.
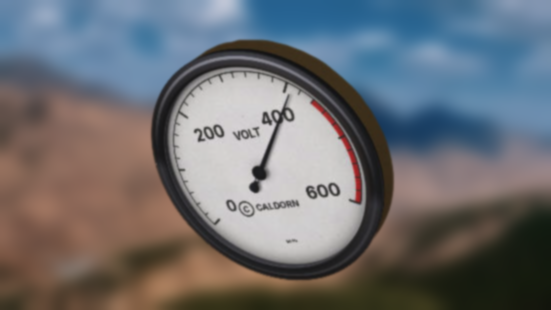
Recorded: 410 (V)
